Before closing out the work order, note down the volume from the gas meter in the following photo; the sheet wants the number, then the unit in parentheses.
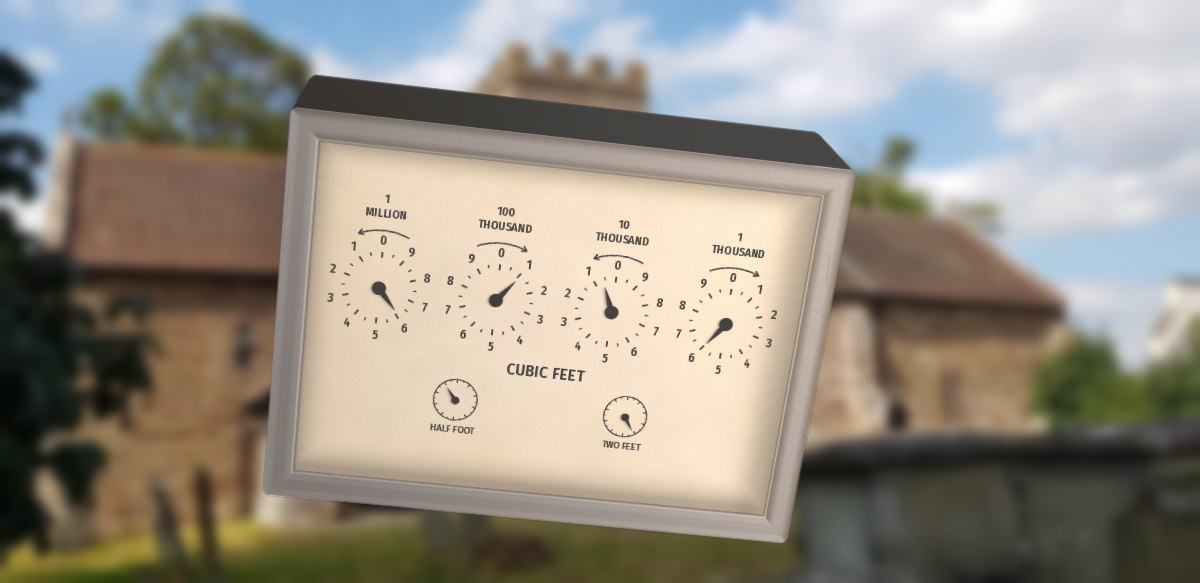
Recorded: 610600 (ft³)
